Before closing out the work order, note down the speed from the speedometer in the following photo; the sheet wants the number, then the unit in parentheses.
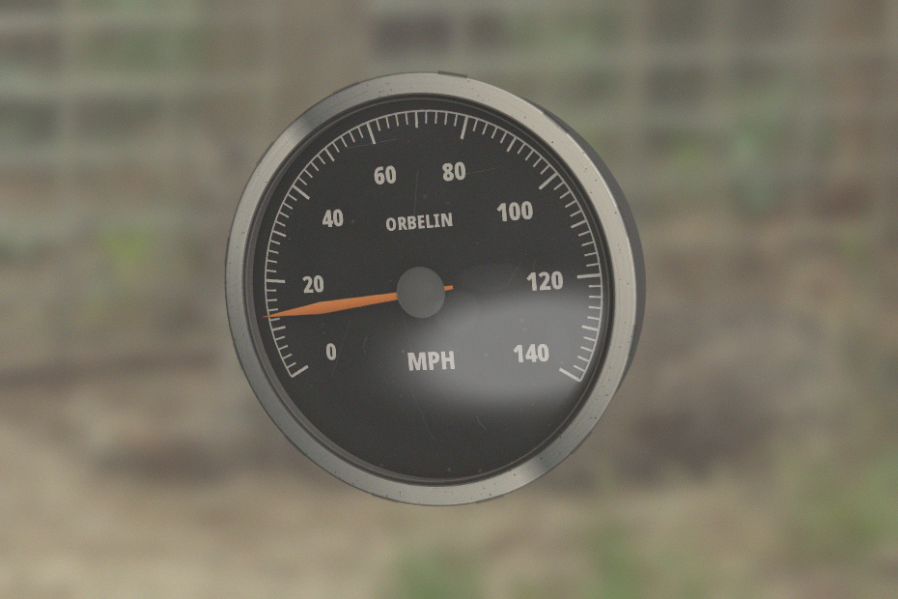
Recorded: 13 (mph)
